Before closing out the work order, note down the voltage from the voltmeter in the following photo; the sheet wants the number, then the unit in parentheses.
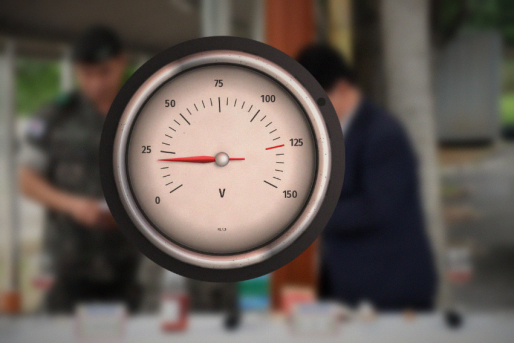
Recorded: 20 (V)
